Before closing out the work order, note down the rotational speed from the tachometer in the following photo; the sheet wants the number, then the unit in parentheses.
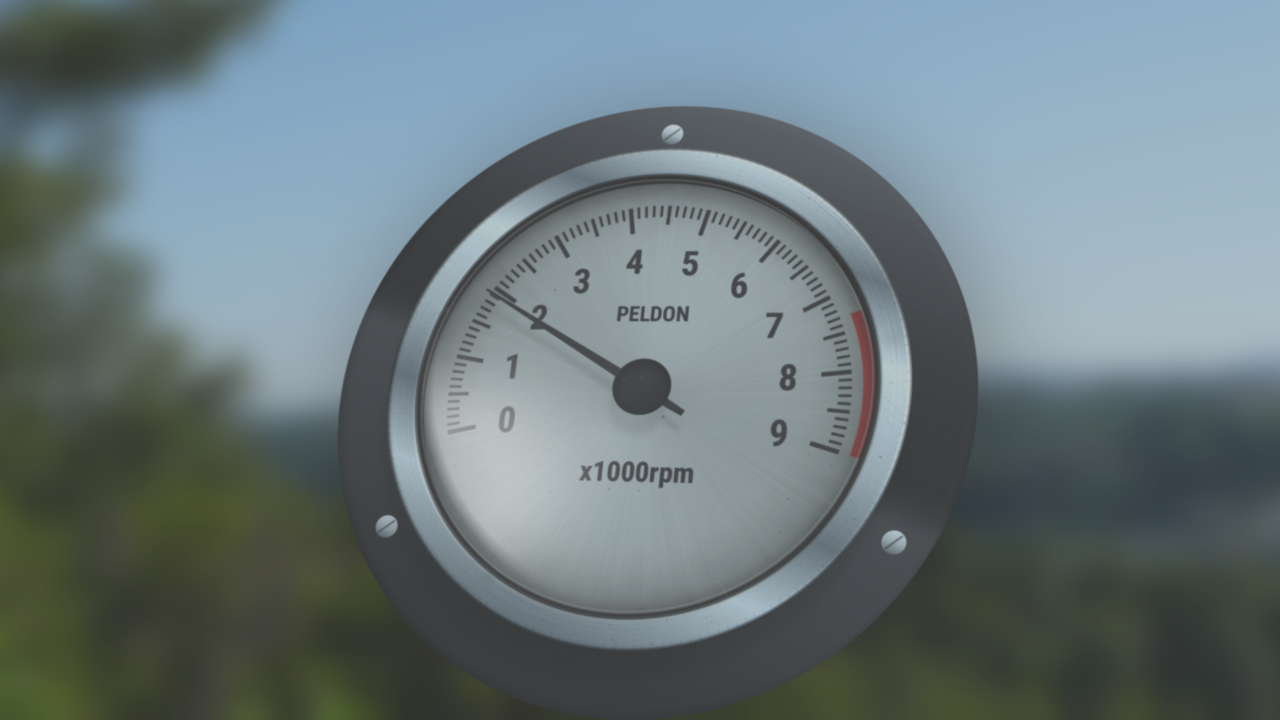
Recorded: 1900 (rpm)
